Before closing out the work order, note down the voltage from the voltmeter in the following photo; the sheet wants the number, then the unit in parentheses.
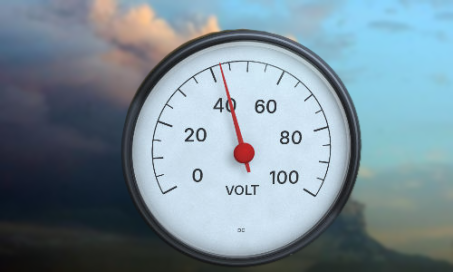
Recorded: 42.5 (V)
